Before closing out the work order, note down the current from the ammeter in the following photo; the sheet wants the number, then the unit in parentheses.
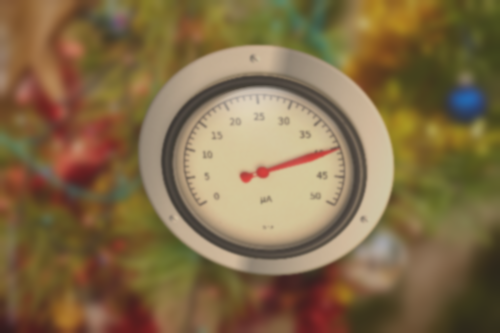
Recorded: 40 (µA)
